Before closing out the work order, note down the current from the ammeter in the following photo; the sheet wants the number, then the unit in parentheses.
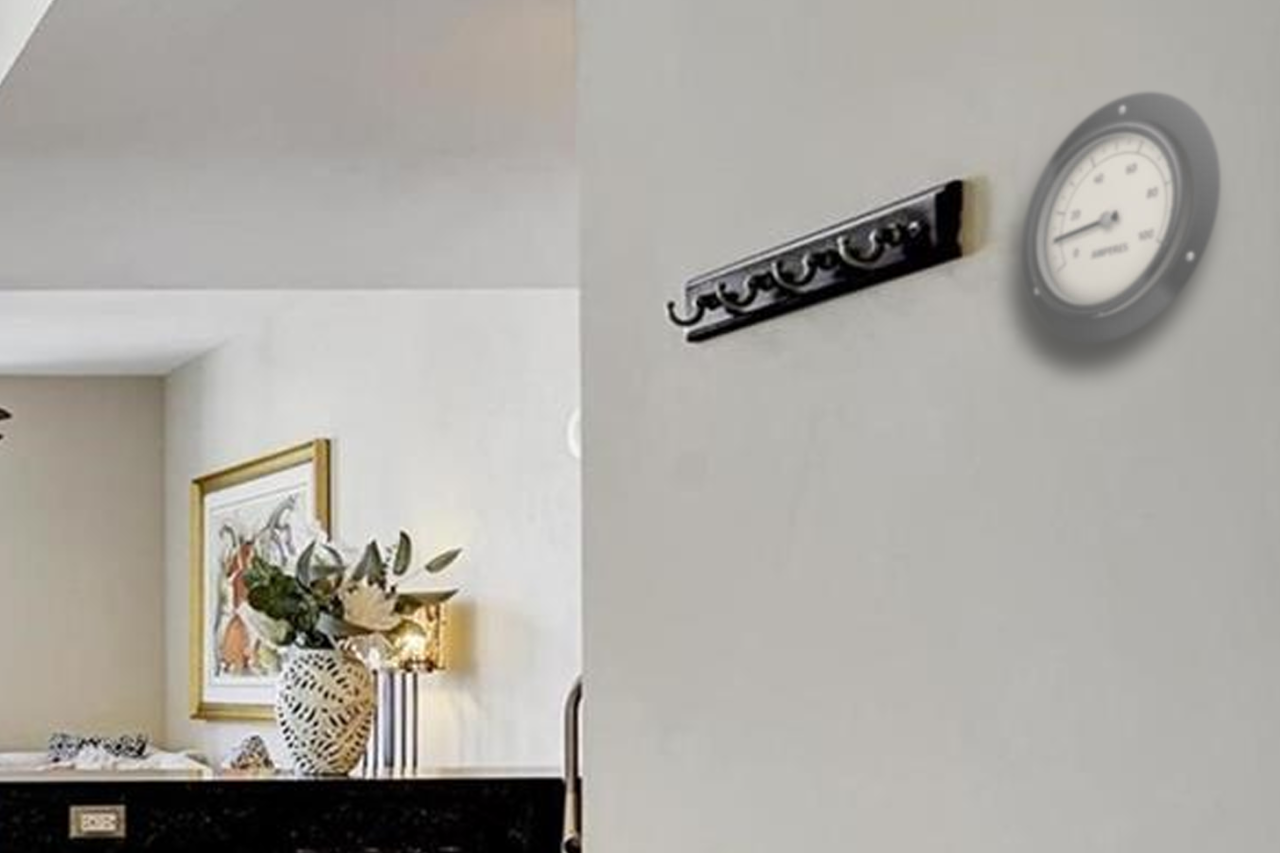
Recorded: 10 (A)
